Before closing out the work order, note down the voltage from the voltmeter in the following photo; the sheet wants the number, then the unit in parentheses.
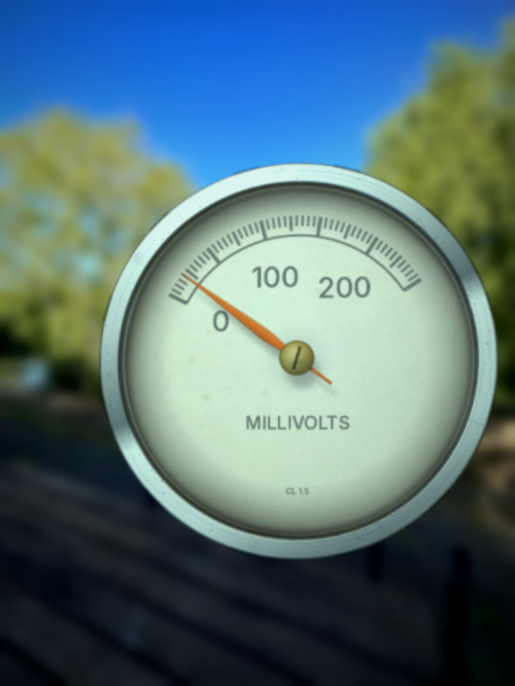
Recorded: 20 (mV)
